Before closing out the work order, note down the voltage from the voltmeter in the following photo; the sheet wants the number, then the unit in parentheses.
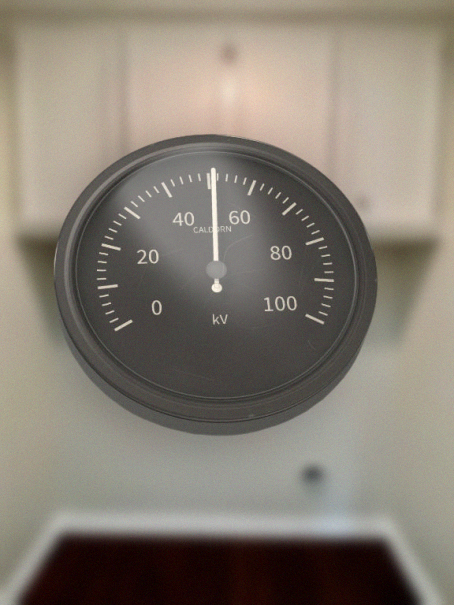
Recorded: 51 (kV)
